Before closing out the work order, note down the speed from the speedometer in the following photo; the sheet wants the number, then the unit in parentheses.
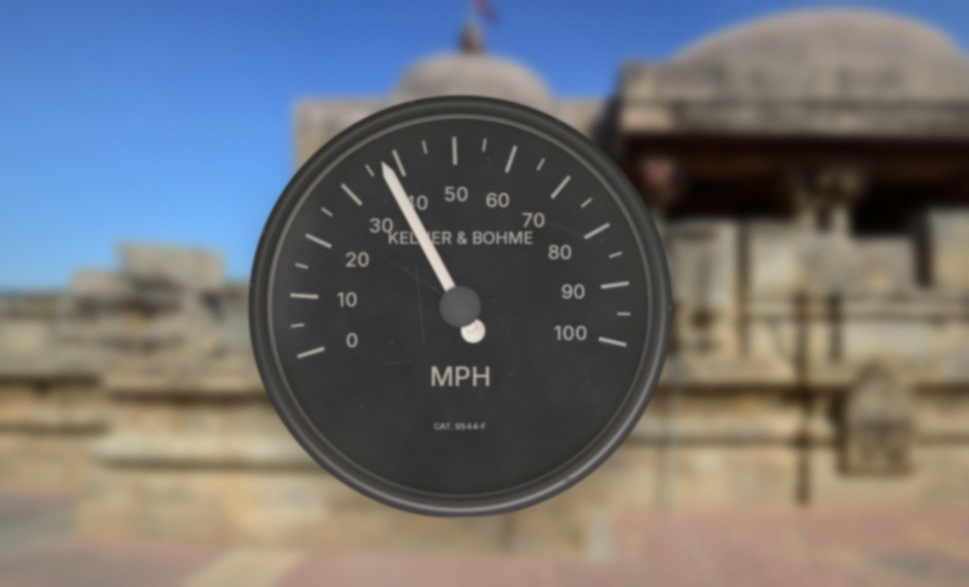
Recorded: 37.5 (mph)
